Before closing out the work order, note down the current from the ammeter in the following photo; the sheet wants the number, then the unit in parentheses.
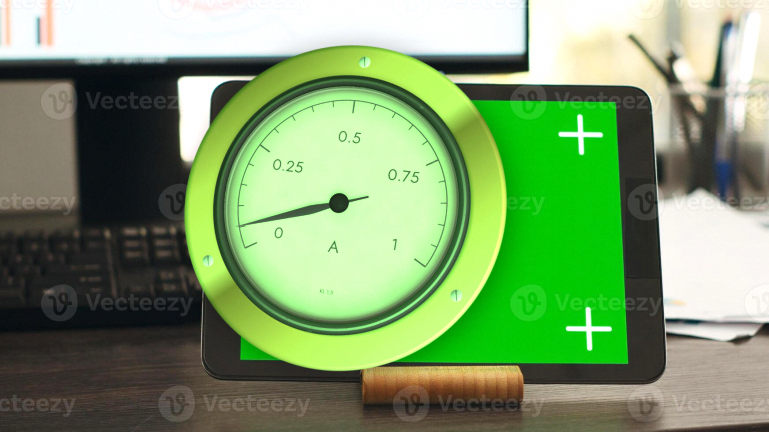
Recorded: 0.05 (A)
